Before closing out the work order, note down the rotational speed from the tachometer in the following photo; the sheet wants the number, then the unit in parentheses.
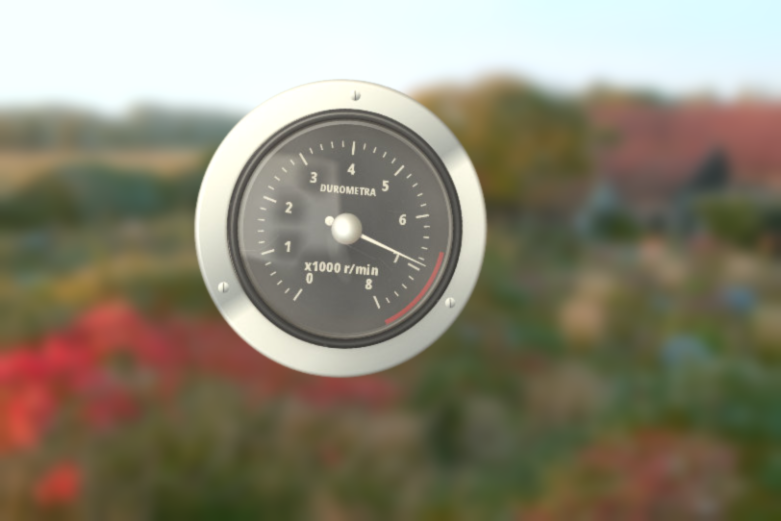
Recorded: 6900 (rpm)
